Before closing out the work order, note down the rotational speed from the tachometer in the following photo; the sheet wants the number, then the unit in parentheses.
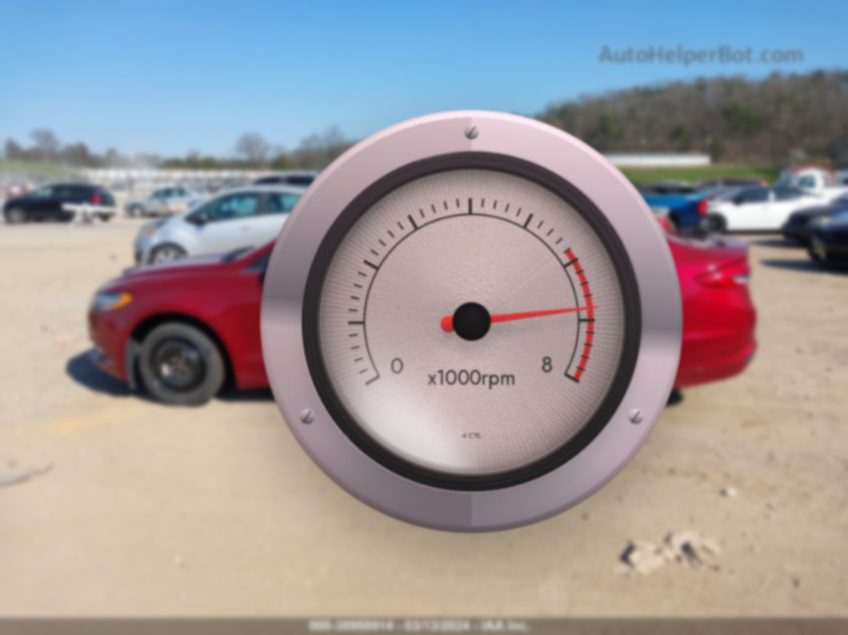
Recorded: 6800 (rpm)
